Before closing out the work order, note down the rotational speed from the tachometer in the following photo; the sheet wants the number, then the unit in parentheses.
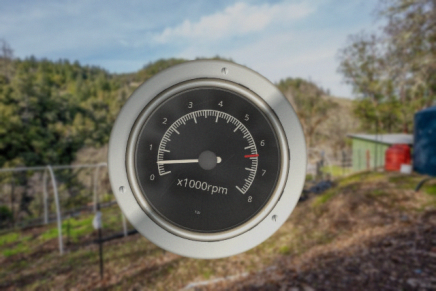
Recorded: 500 (rpm)
